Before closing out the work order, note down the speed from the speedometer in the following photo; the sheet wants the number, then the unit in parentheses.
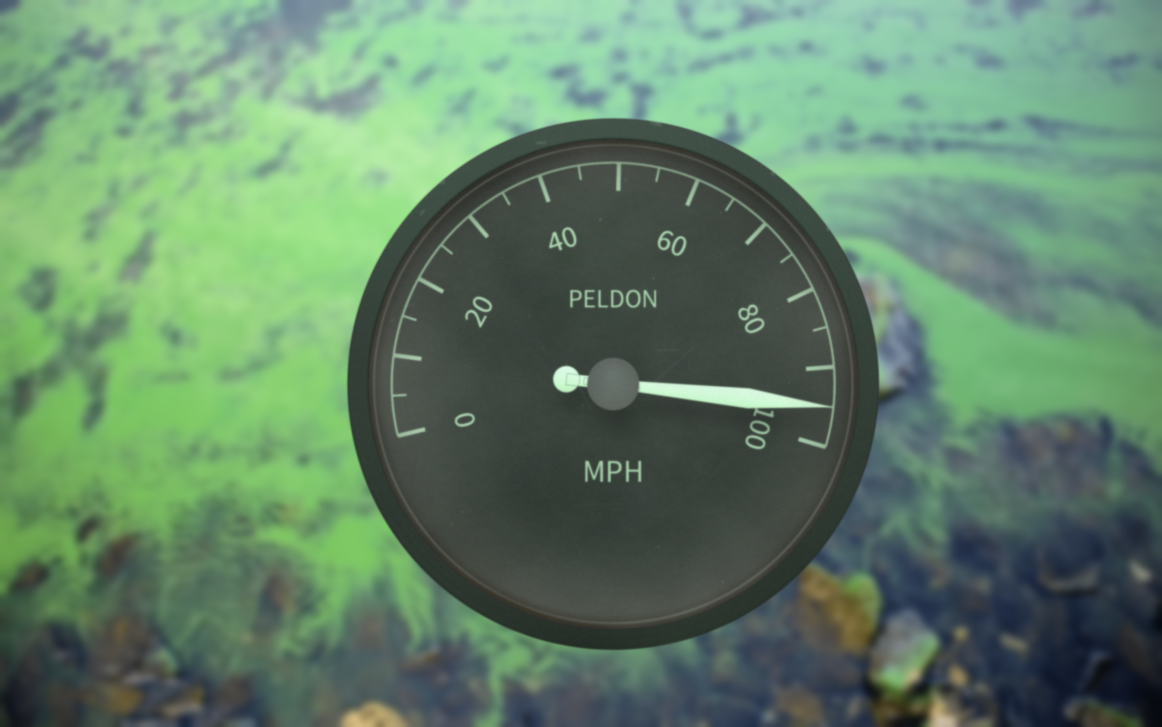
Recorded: 95 (mph)
